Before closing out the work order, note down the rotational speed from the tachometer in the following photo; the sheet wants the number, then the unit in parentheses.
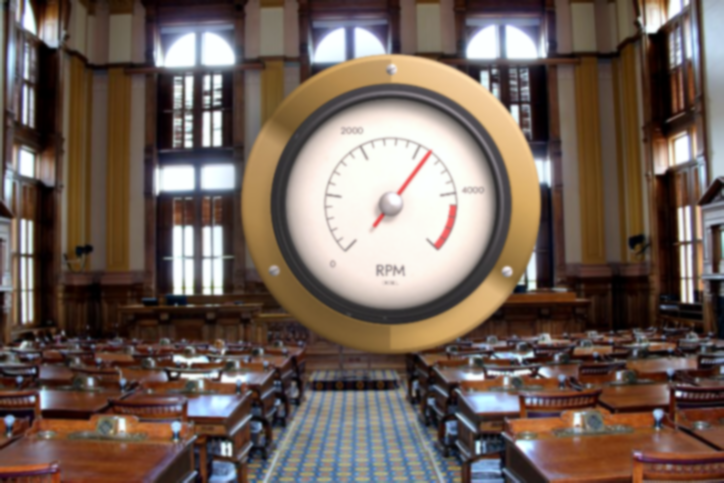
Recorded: 3200 (rpm)
